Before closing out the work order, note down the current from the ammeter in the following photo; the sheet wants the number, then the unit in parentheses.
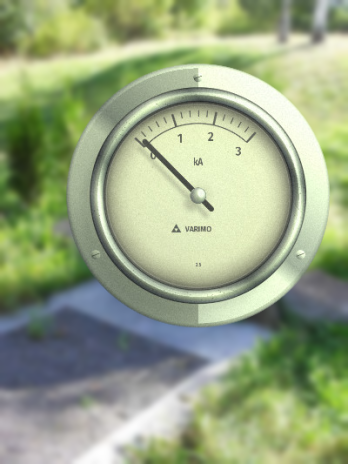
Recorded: 0.1 (kA)
